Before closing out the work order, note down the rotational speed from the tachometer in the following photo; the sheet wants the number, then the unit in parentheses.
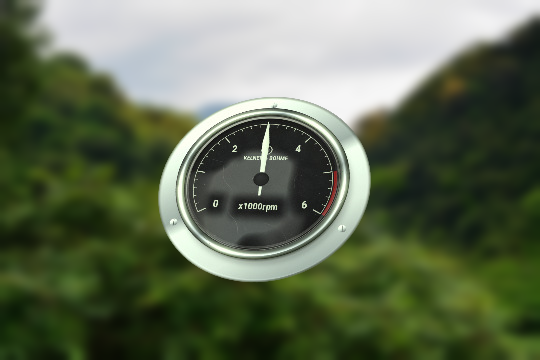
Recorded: 3000 (rpm)
